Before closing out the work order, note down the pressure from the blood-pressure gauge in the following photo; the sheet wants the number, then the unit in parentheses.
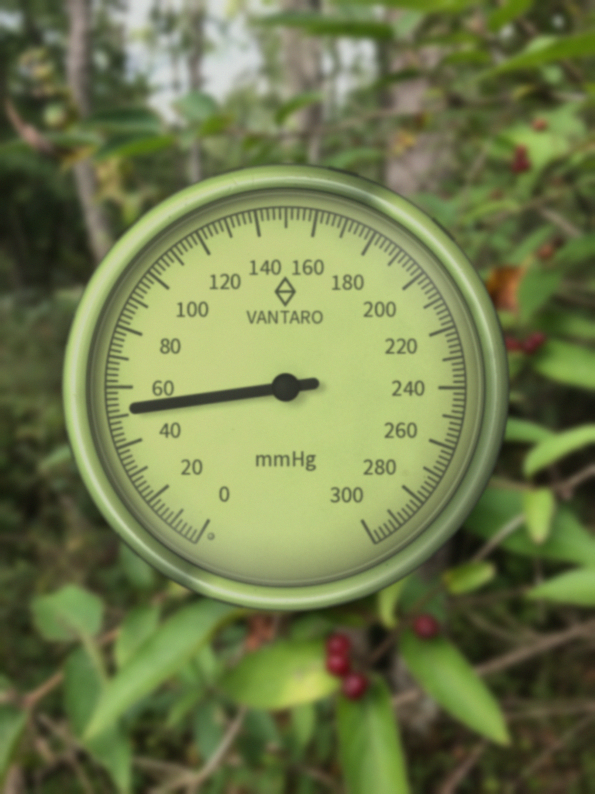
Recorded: 52 (mmHg)
